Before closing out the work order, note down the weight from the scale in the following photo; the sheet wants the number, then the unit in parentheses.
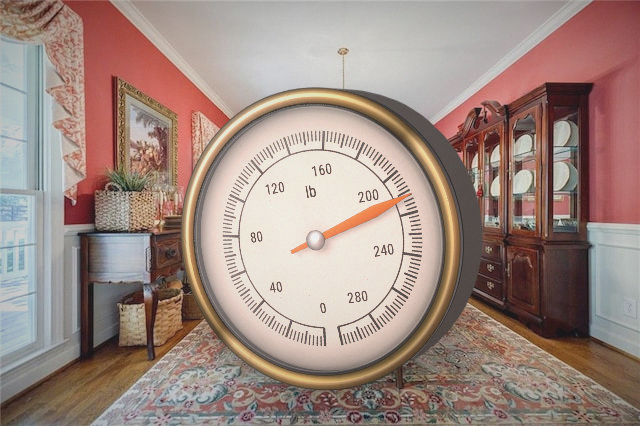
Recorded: 212 (lb)
